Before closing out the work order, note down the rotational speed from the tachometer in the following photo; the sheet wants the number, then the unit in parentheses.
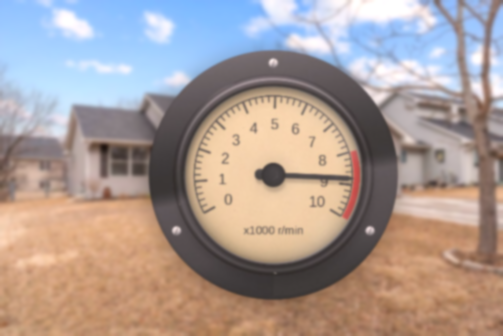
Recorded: 8800 (rpm)
